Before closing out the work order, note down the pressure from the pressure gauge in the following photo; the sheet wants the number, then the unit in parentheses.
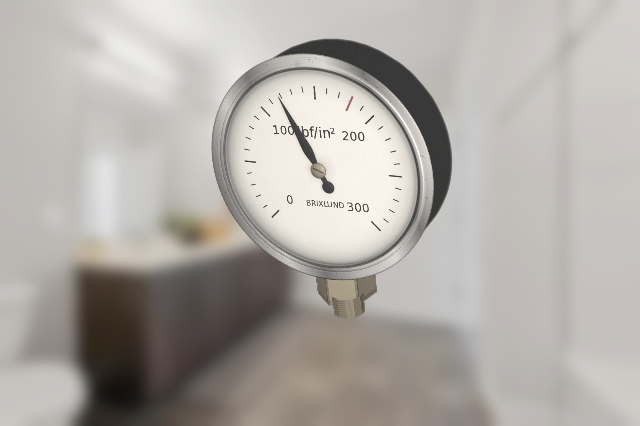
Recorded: 120 (psi)
